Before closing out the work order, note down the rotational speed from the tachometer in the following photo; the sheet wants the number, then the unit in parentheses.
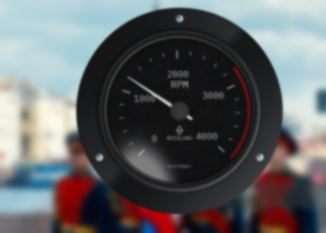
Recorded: 1200 (rpm)
